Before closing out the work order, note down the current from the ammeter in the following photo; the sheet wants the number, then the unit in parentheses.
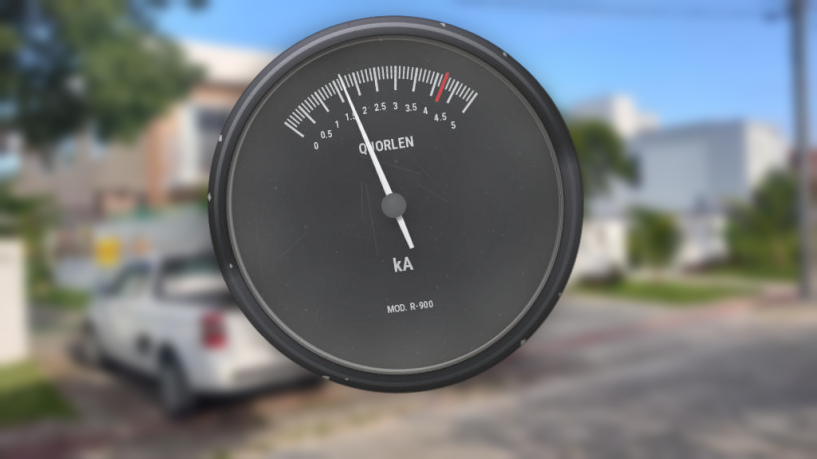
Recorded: 1.7 (kA)
